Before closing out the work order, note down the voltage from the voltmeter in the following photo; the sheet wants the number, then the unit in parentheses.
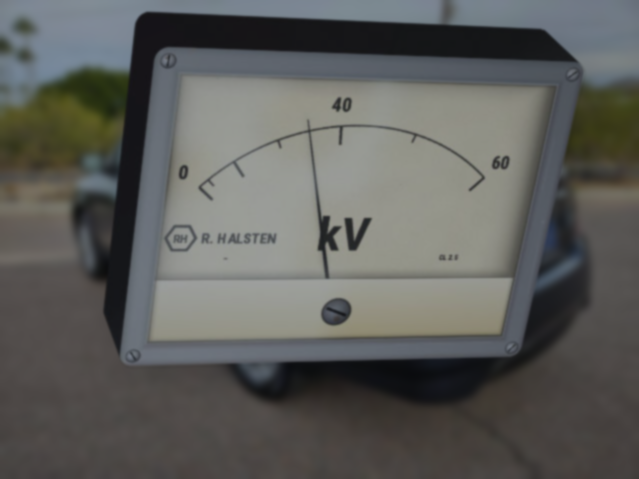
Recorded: 35 (kV)
